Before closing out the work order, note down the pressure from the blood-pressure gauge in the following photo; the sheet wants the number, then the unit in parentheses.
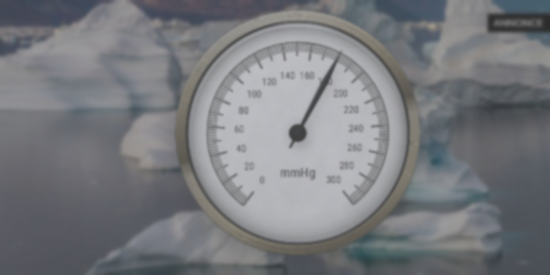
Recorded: 180 (mmHg)
